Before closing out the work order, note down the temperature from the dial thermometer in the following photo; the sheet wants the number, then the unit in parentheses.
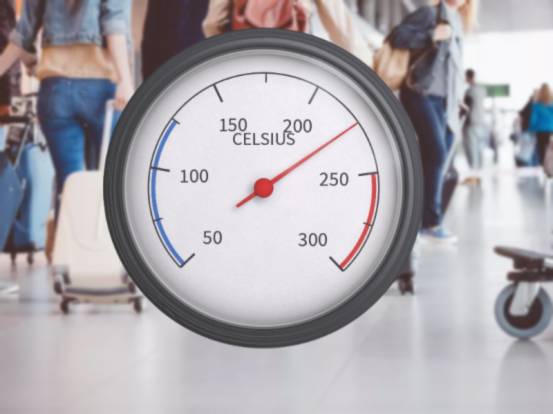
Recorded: 225 (°C)
